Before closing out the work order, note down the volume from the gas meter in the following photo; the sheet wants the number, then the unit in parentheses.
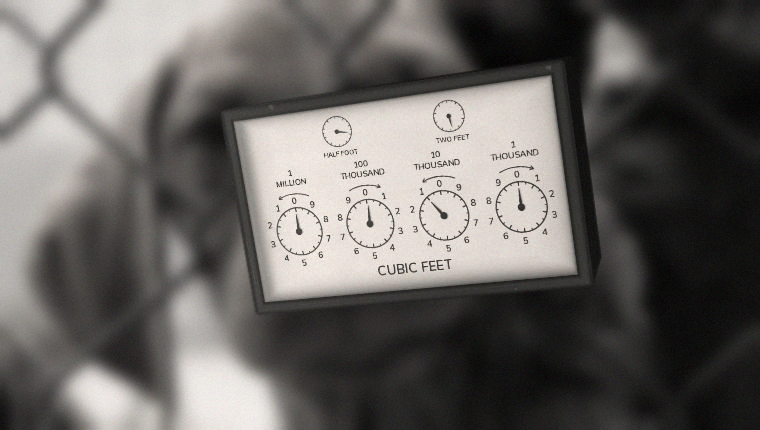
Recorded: 1000 (ft³)
